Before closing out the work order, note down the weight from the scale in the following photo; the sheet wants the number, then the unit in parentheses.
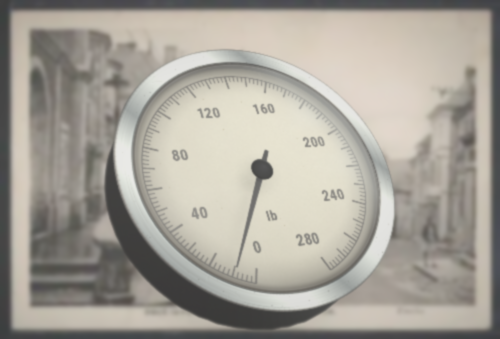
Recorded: 10 (lb)
